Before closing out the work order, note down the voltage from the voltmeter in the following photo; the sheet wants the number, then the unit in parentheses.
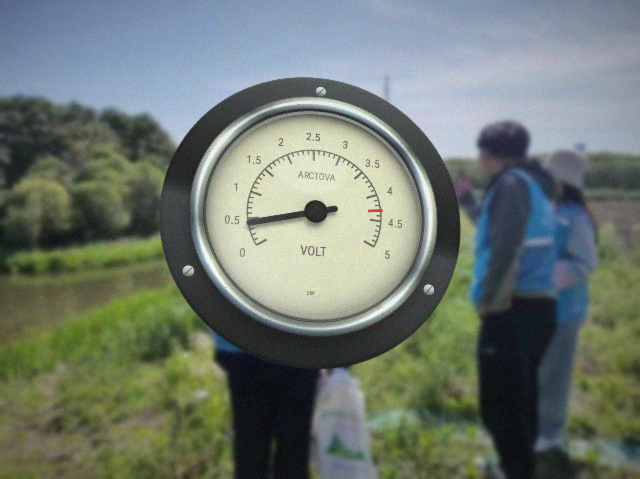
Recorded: 0.4 (V)
